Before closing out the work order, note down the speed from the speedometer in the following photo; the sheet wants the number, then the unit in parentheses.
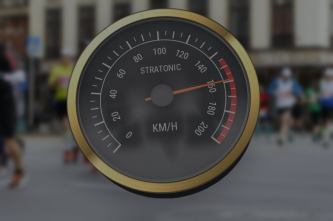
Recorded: 160 (km/h)
